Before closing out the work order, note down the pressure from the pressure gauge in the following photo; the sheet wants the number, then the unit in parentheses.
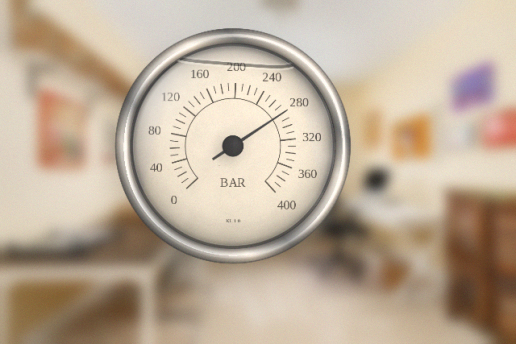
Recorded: 280 (bar)
